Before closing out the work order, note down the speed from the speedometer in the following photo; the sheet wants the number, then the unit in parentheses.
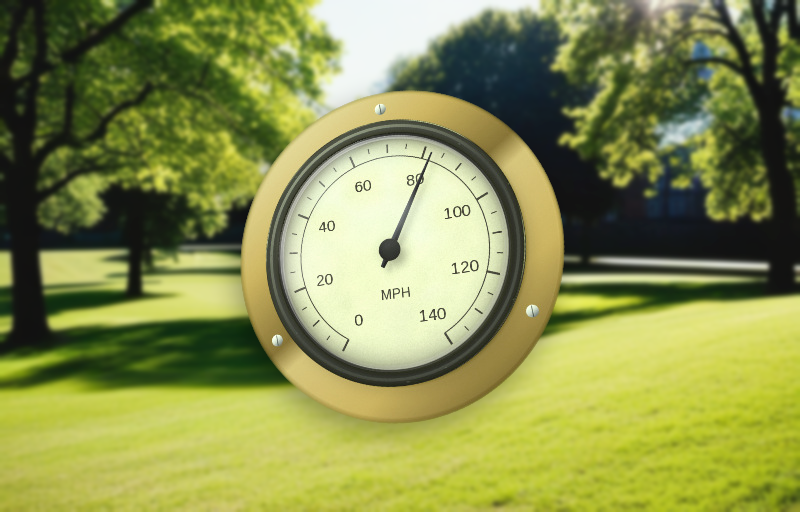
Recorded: 82.5 (mph)
